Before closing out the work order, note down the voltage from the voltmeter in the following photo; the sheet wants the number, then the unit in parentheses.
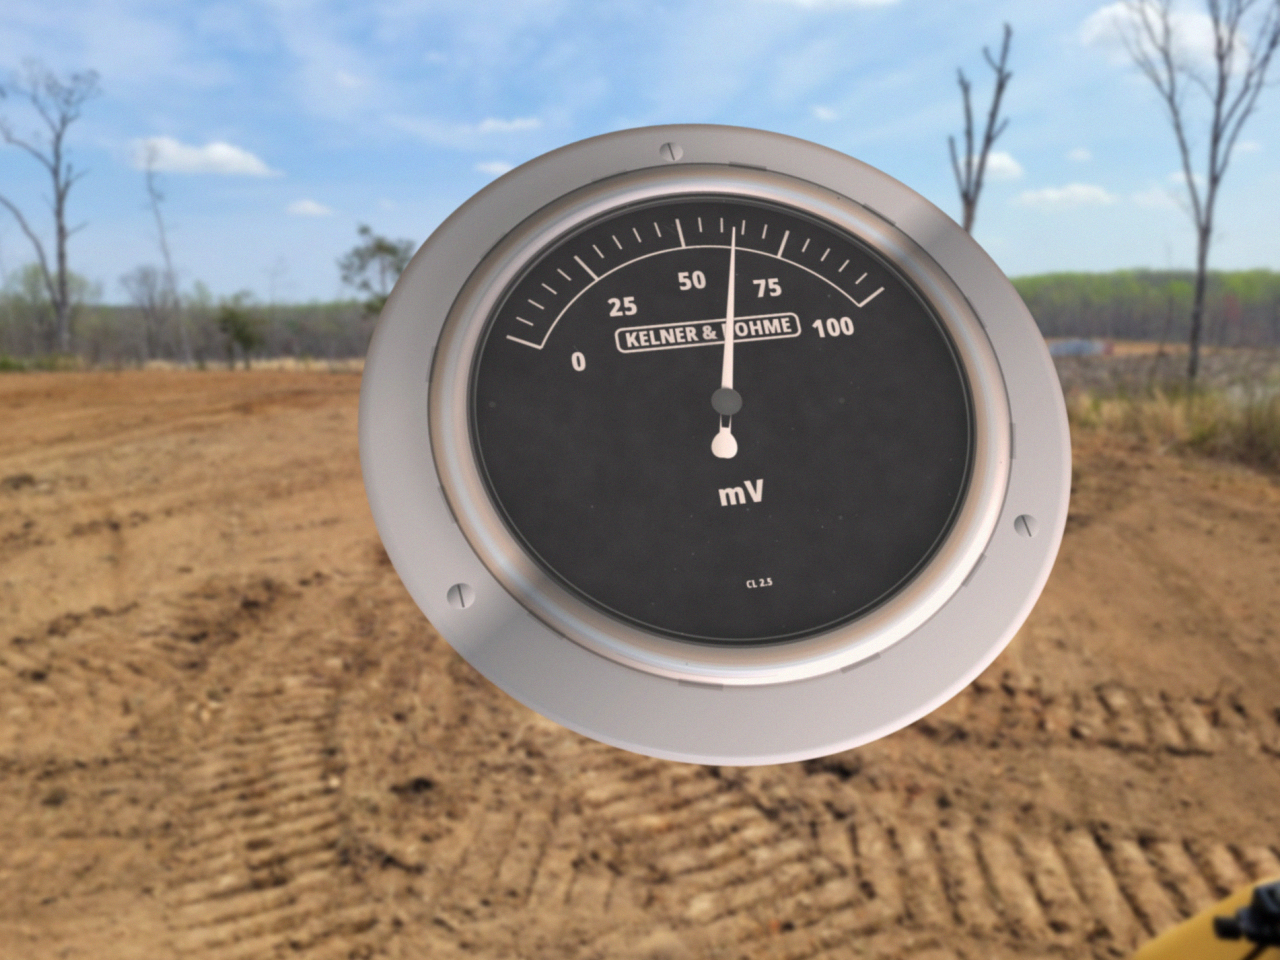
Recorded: 62.5 (mV)
